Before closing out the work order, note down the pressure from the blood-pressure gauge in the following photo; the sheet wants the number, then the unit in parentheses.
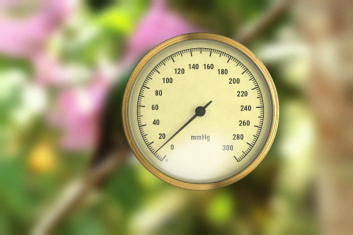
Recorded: 10 (mmHg)
